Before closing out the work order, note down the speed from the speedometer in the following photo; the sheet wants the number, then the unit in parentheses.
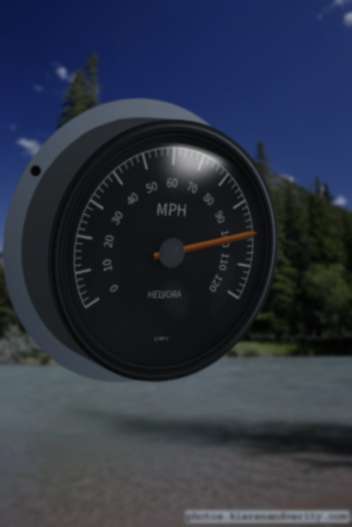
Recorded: 100 (mph)
